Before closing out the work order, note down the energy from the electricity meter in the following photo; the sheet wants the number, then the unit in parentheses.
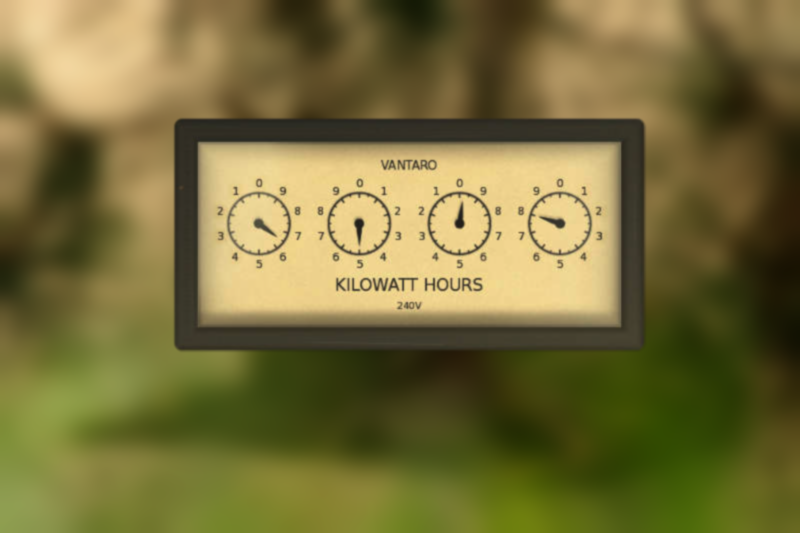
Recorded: 6498 (kWh)
